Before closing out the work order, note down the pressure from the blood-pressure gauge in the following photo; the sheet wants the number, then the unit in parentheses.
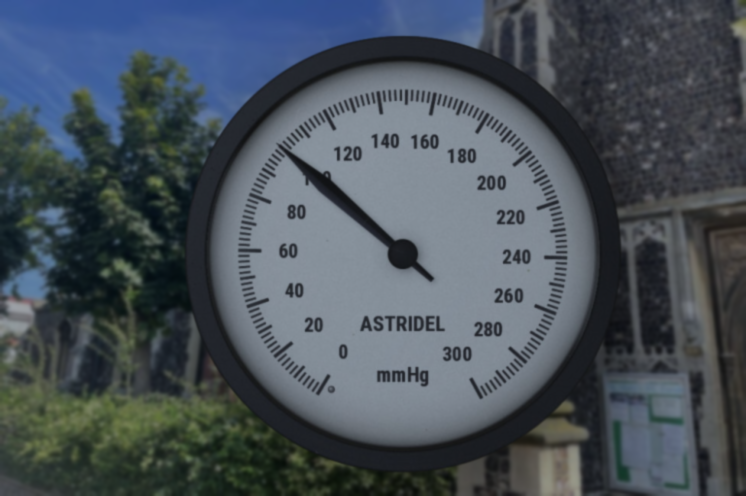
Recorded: 100 (mmHg)
